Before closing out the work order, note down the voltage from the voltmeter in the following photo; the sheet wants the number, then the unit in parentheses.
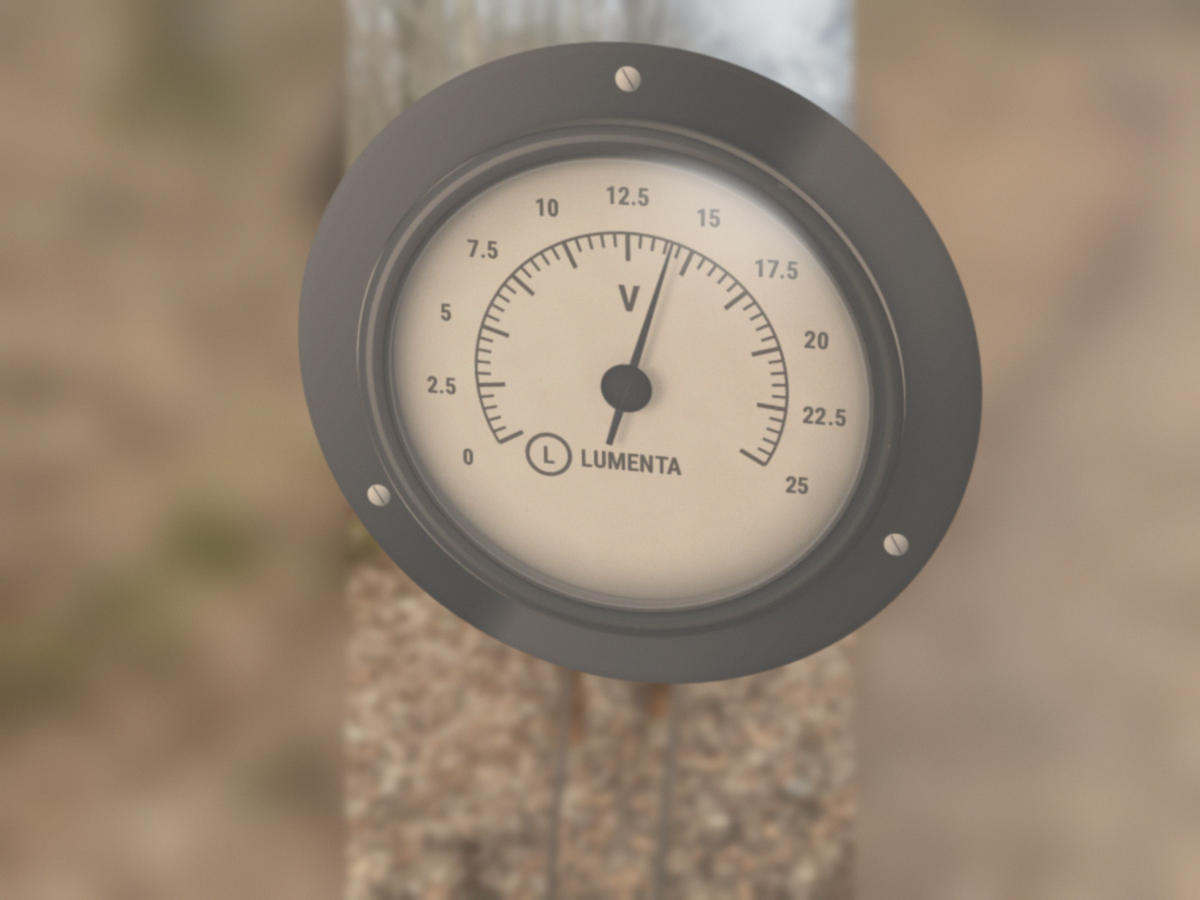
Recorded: 14.25 (V)
